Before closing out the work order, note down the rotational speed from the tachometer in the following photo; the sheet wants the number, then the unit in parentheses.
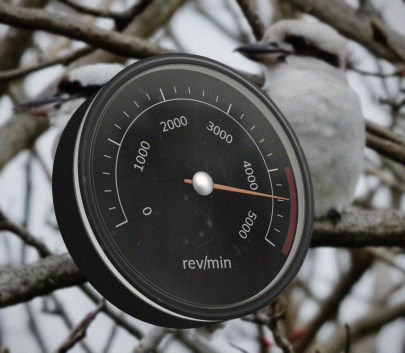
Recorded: 4400 (rpm)
